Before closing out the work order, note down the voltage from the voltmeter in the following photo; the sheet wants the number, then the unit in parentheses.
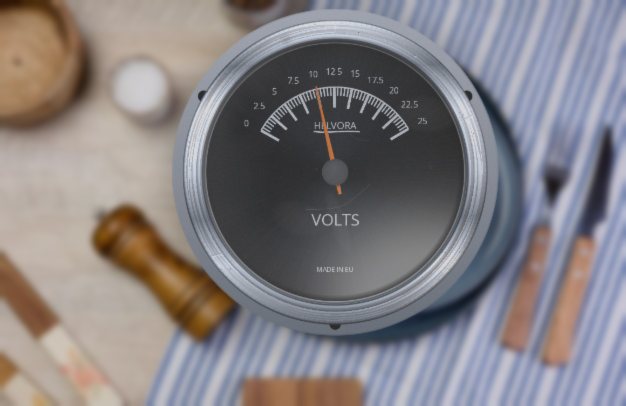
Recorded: 10 (V)
